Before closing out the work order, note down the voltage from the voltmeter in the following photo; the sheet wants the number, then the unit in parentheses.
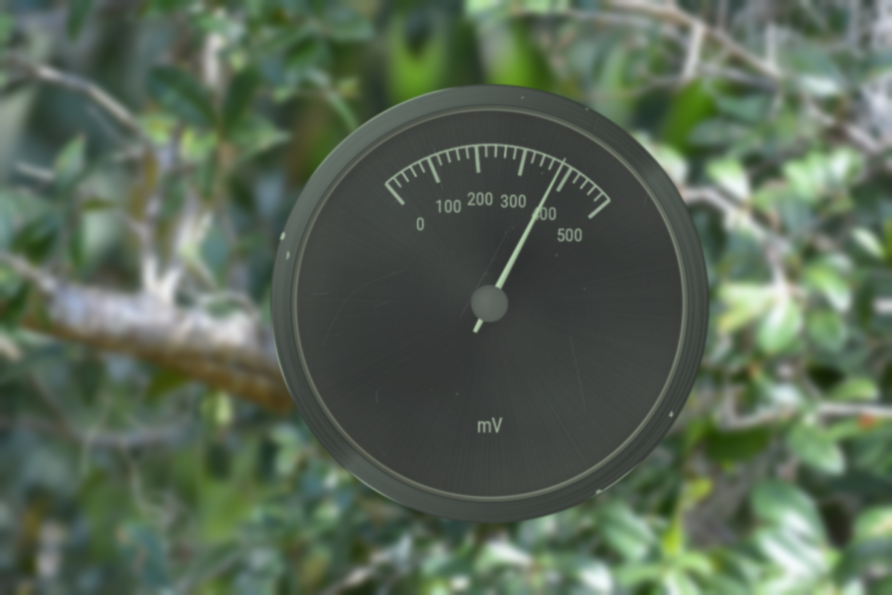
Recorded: 380 (mV)
